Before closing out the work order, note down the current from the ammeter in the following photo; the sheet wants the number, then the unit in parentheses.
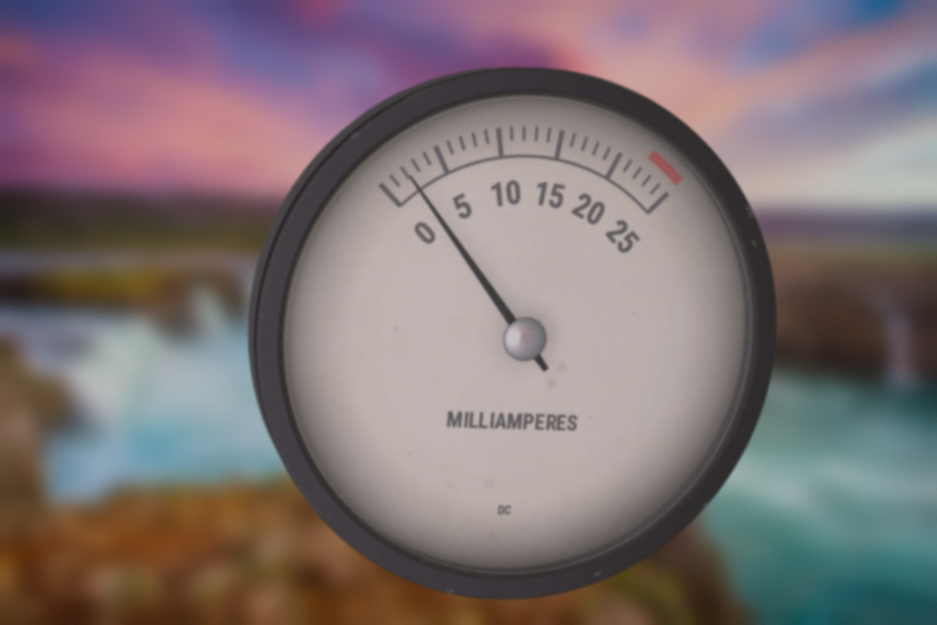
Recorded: 2 (mA)
